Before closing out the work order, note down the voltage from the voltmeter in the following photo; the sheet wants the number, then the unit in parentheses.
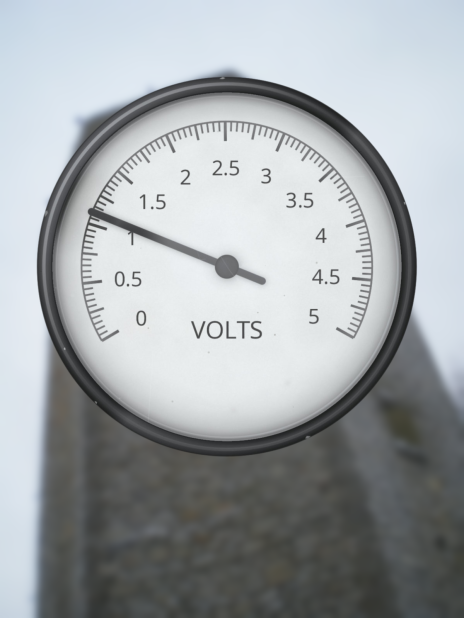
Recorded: 1.1 (V)
